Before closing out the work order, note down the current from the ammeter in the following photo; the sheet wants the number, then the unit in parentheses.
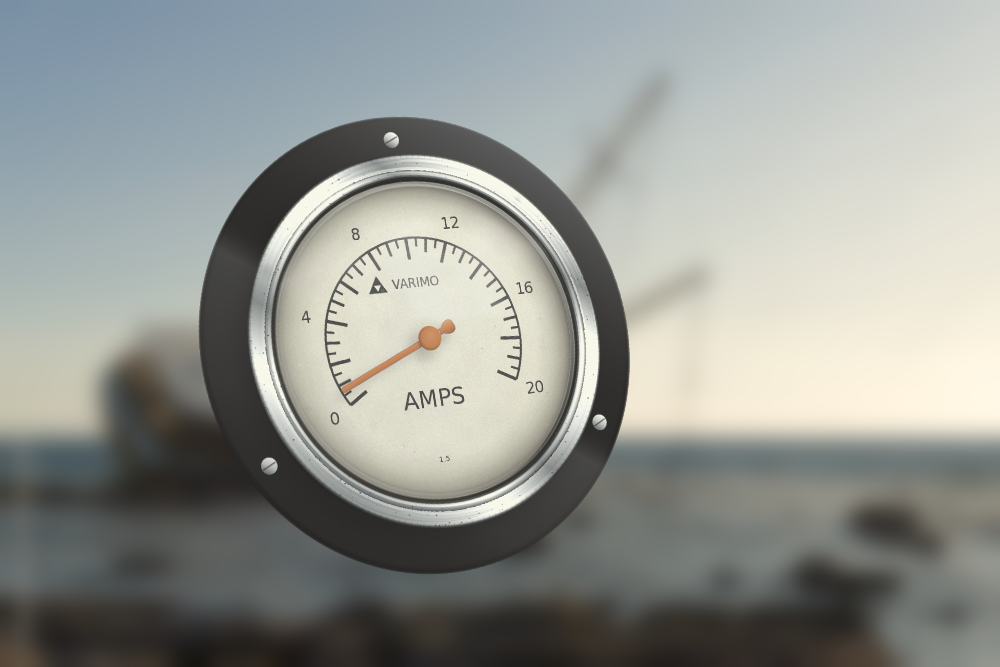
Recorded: 0.75 (A)
